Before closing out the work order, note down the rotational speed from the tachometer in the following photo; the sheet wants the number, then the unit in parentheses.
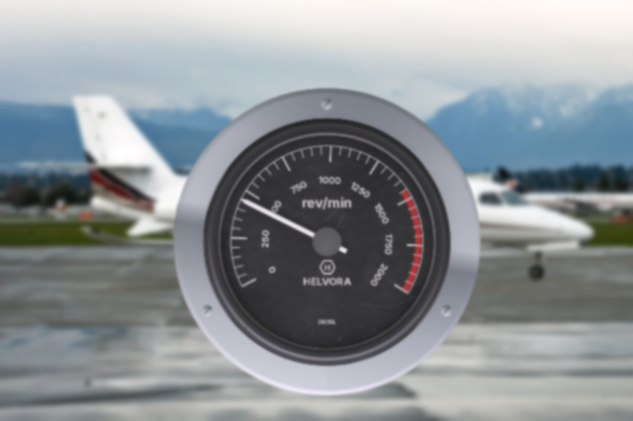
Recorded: 450 (rpm)
